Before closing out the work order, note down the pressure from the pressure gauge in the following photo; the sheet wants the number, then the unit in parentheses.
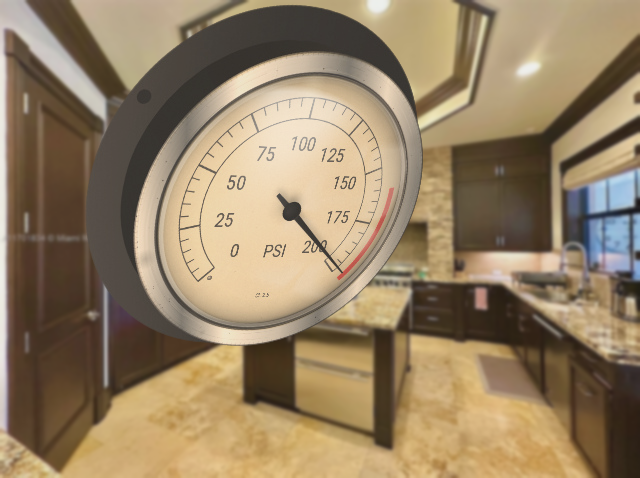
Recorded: 197.5 (psi)
